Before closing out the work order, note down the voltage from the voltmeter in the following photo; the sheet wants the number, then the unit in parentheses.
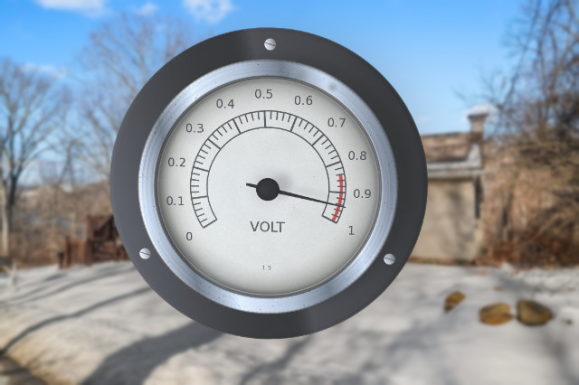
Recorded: 0.94 (V)
